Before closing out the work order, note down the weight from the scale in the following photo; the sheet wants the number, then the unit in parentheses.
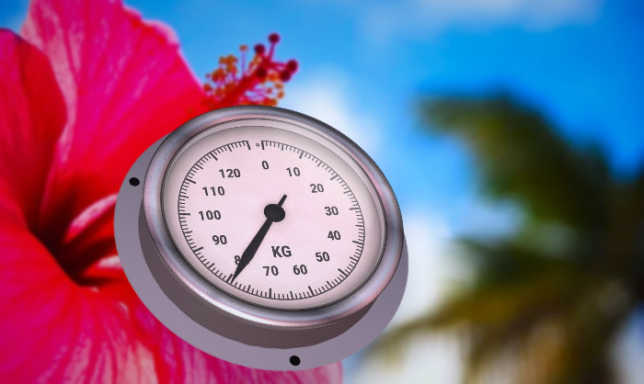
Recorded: 79 (kg)
